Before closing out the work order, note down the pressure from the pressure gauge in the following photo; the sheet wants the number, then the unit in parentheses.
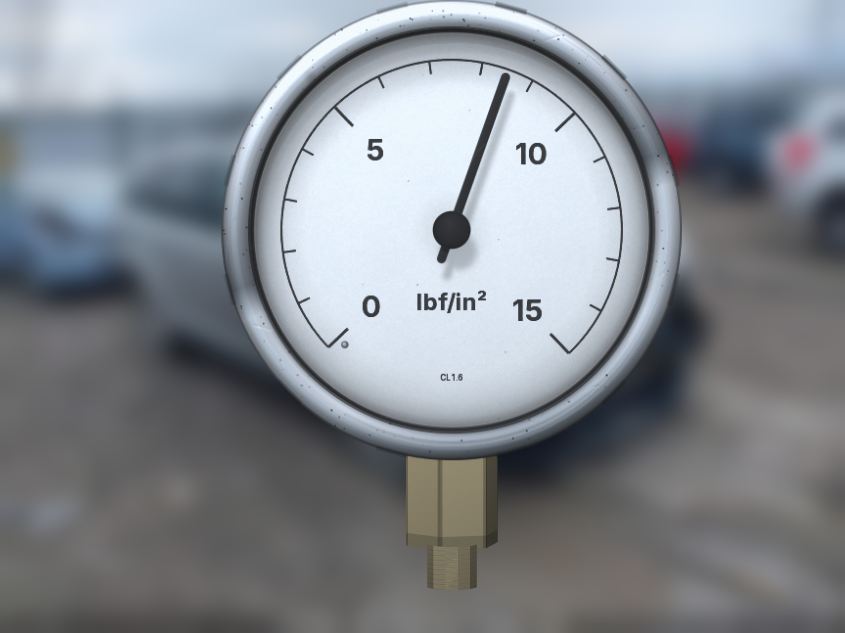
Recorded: 8.5 (psi)
